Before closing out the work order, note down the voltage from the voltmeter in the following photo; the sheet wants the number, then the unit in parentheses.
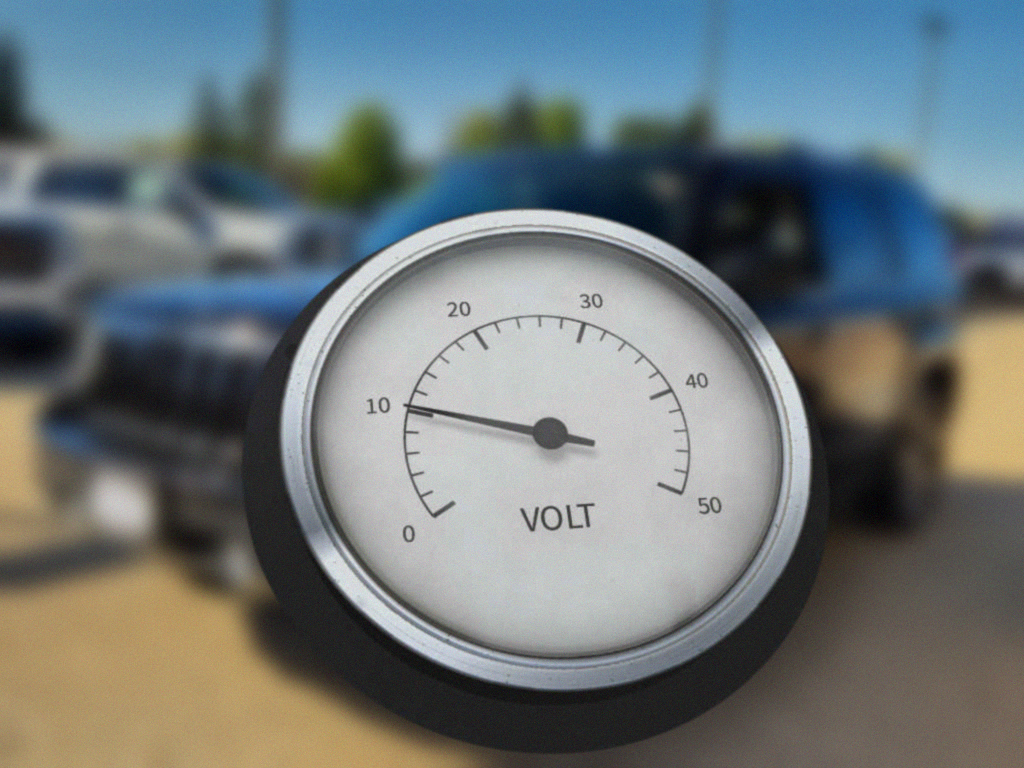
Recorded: 10 (V)
